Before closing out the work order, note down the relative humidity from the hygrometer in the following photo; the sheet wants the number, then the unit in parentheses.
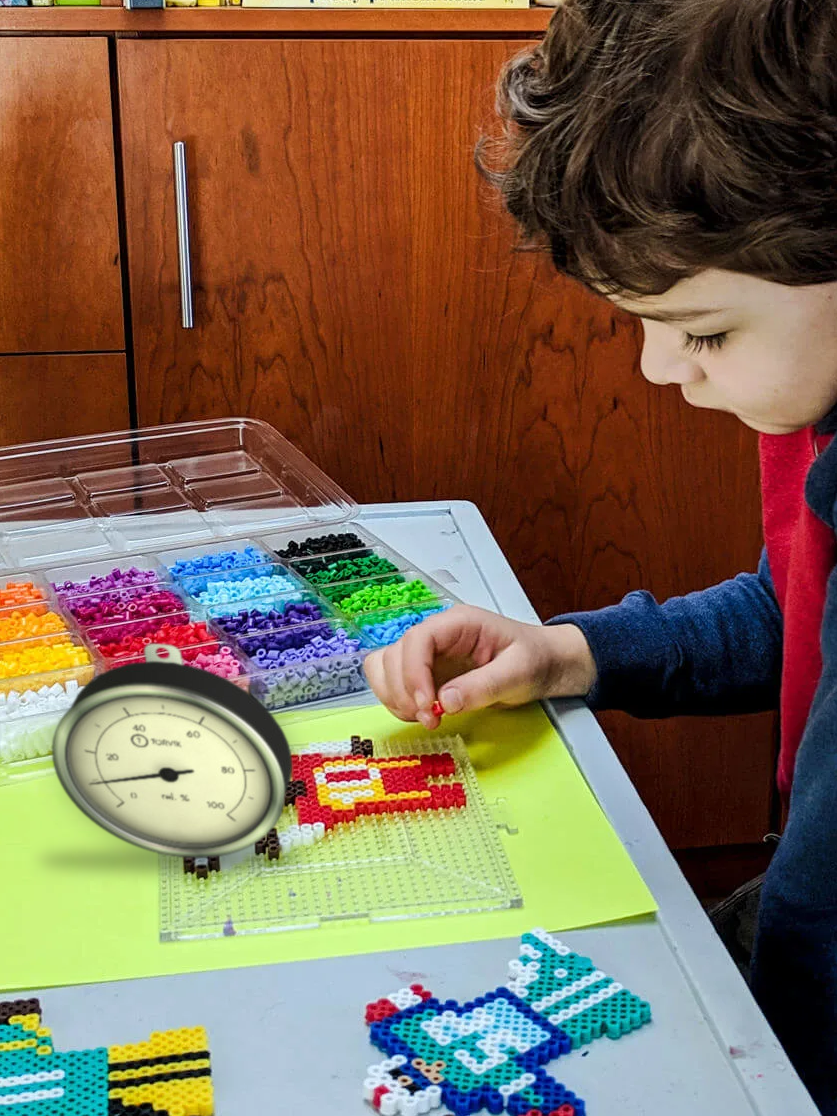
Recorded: 10 (%)
